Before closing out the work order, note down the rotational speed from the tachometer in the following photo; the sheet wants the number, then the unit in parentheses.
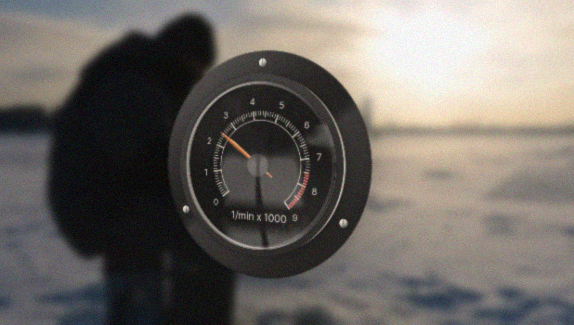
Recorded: 2500 (rpm)
